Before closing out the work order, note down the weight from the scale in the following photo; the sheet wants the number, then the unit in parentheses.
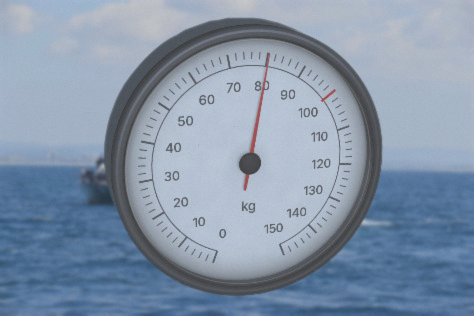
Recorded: 80 (kg)
